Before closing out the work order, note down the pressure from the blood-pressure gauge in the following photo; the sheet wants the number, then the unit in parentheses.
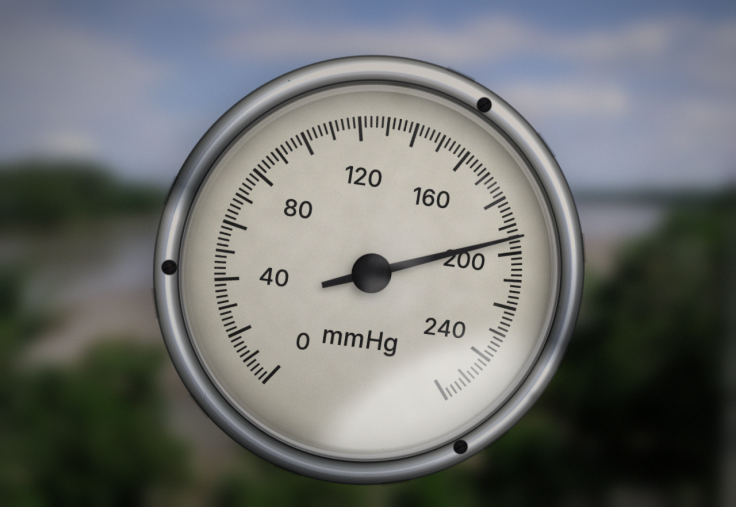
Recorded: 194 (mmHg)
